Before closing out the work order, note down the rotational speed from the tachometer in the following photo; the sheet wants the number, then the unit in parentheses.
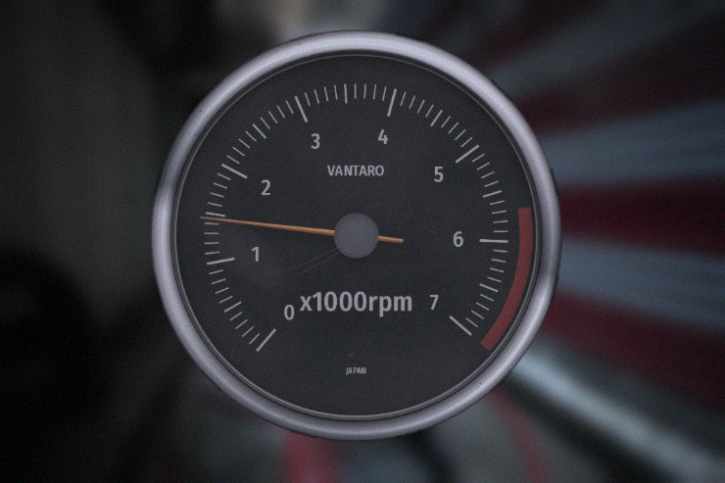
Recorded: 1450 (rpm)
